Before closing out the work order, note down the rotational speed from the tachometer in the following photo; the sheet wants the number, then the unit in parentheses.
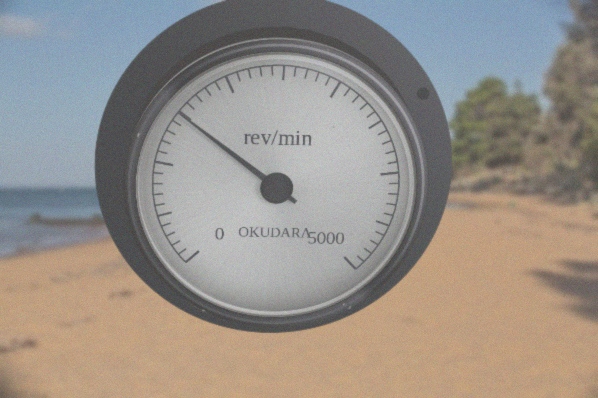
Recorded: 1500 (rpm)
